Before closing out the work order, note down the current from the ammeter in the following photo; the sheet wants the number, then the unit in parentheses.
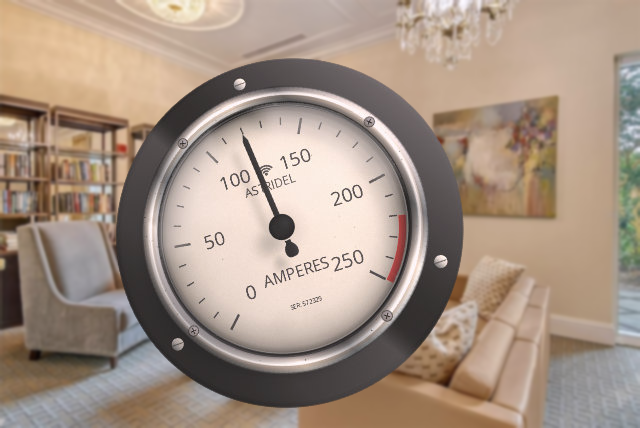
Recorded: 120 (A)
